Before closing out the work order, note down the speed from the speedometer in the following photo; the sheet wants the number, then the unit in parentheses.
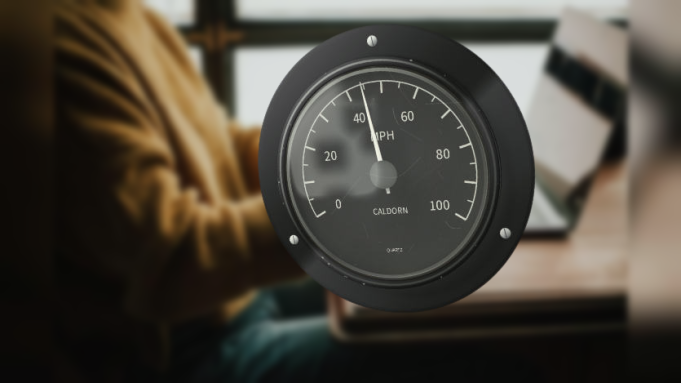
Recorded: 45 (mph)
